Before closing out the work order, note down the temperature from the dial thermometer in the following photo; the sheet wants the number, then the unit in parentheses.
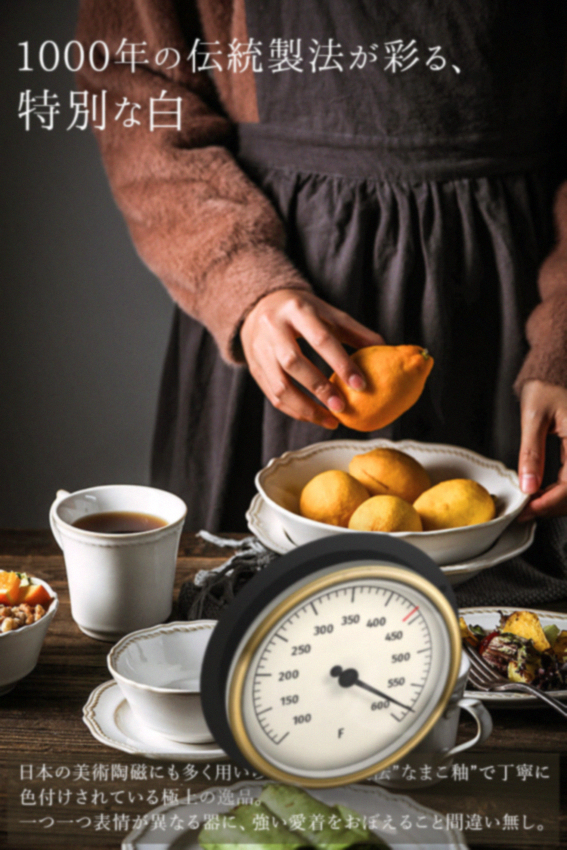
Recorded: 580 (°F)
